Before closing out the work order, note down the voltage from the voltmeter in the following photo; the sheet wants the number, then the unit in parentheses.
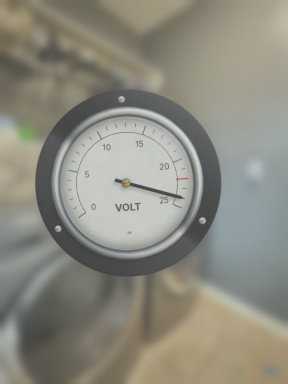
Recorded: 24 (V)
